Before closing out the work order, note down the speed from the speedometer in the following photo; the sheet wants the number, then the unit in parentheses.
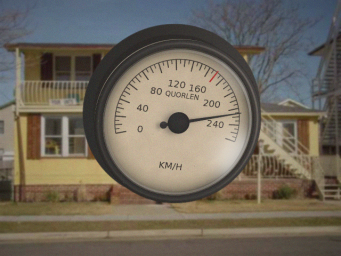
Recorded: 225 (km/h)
